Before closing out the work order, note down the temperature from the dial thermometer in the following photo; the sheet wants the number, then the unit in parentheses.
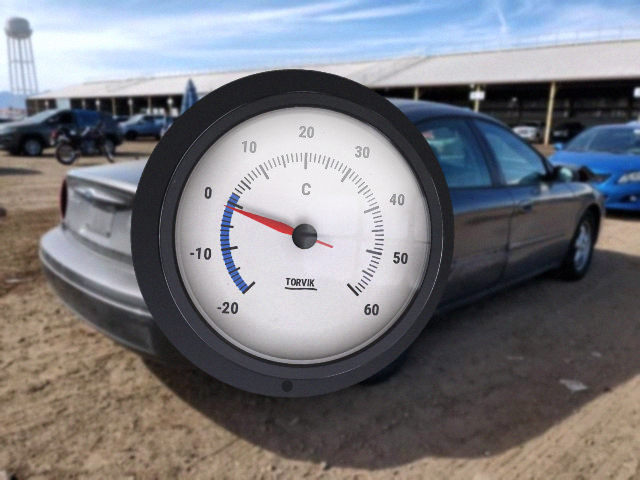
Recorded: -1 (°C)
